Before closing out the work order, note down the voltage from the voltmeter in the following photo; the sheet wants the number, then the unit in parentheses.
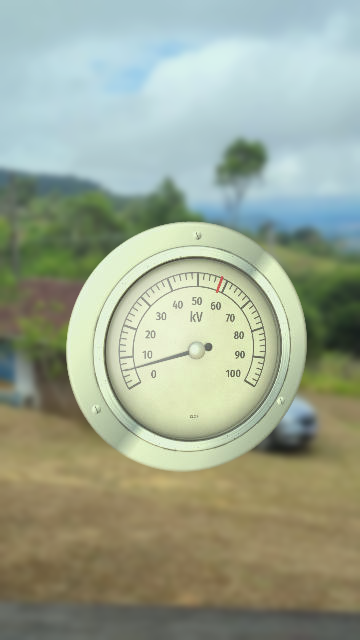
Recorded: 6 (kV)
